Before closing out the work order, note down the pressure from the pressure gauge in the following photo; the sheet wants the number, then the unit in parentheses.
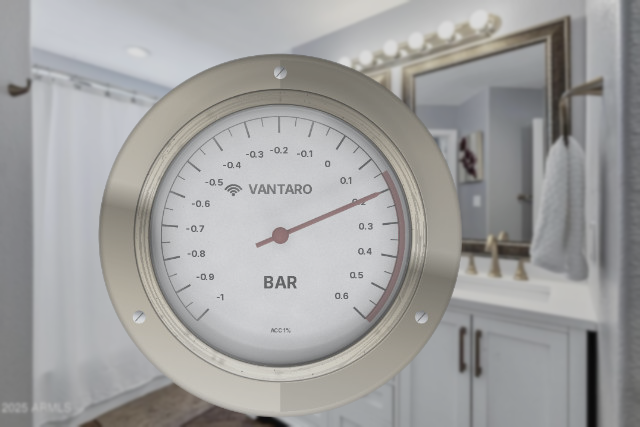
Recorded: 0.2 (bar)
